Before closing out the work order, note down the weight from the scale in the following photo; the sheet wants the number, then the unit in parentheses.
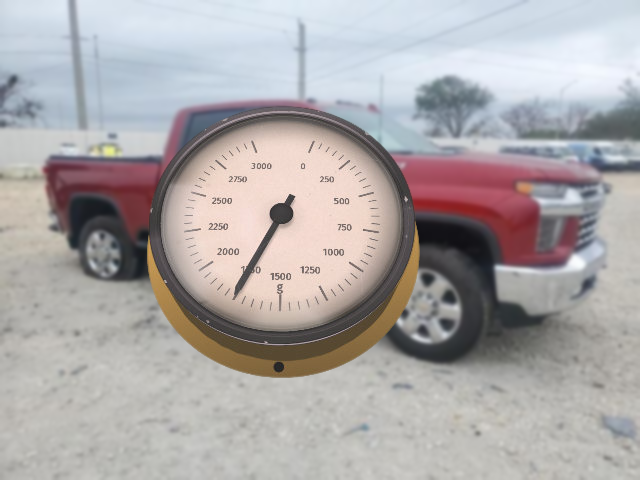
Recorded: 1750 (g)
